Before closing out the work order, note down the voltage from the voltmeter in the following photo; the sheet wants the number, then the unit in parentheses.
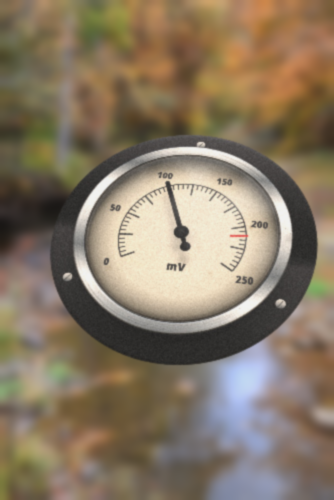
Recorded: 100 (mV)
